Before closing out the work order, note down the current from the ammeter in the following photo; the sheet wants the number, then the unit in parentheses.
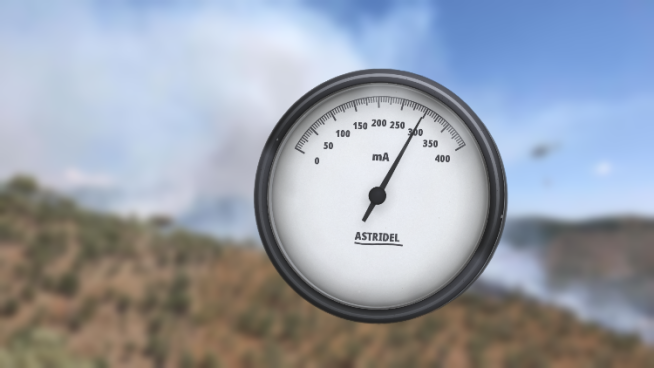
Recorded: 300 (mA)
